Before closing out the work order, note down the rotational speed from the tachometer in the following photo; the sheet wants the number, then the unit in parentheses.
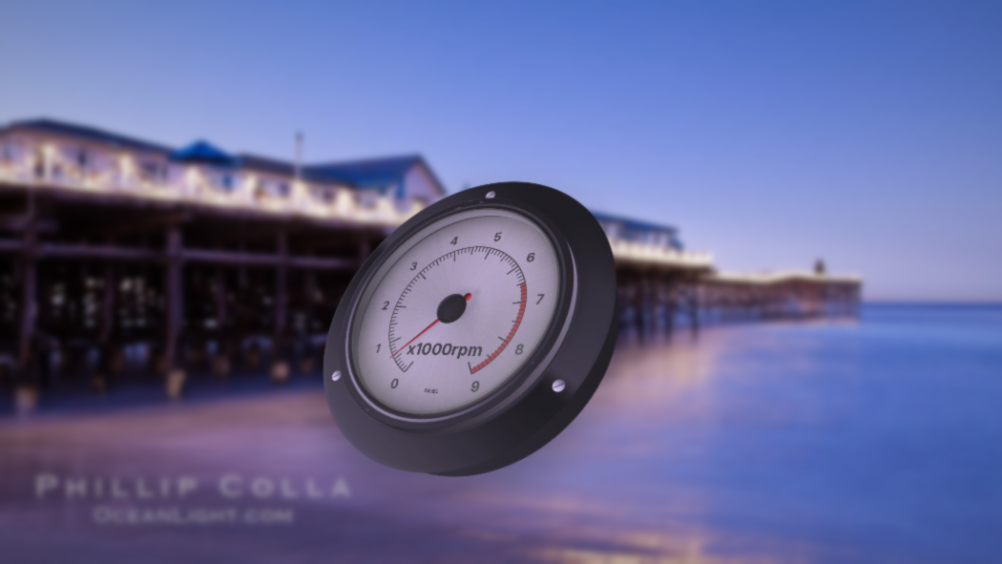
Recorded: 500 (rpm)
